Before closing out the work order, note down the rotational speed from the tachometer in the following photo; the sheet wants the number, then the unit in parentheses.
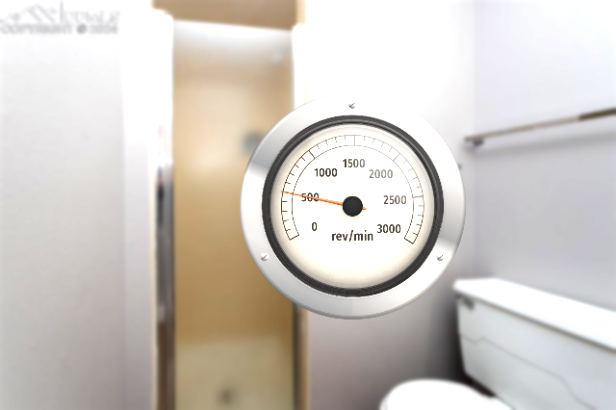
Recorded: 500 (rpm)
